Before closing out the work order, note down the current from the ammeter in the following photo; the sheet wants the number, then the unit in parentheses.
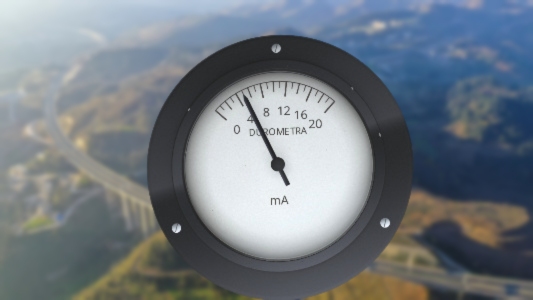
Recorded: 5 (mA)
